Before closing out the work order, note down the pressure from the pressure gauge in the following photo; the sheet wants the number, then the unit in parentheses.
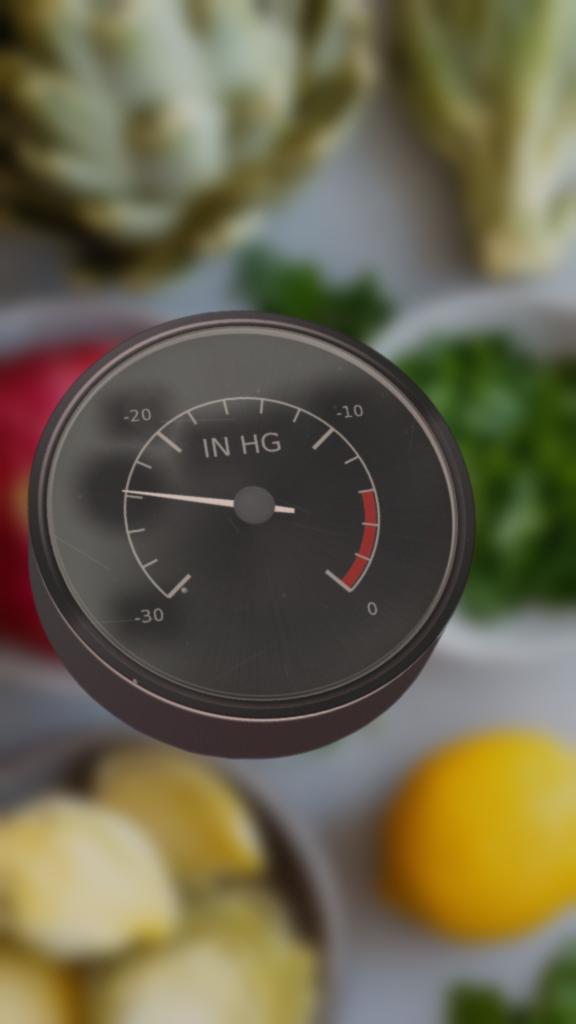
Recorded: -24 (inHg)
